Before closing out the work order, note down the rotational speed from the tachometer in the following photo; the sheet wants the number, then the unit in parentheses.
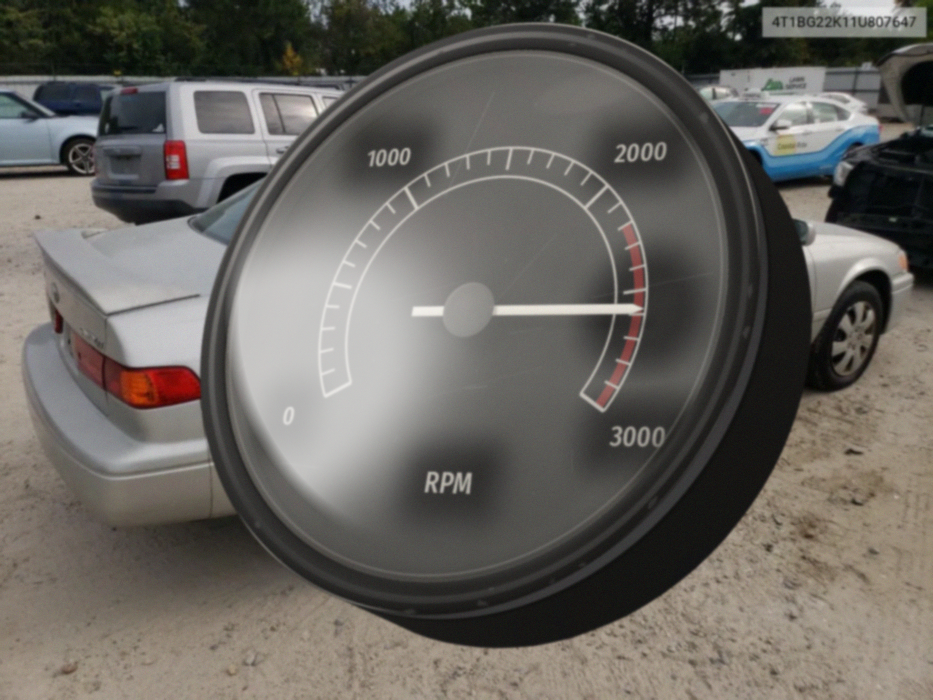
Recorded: 2600 (rpm)
